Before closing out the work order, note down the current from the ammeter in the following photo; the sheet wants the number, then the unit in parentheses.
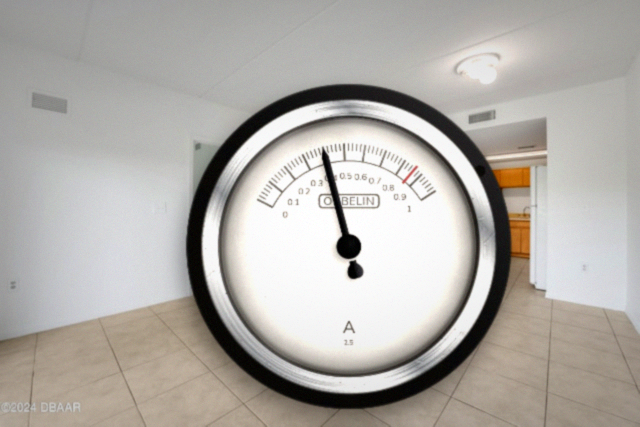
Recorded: 0.4 (A)
